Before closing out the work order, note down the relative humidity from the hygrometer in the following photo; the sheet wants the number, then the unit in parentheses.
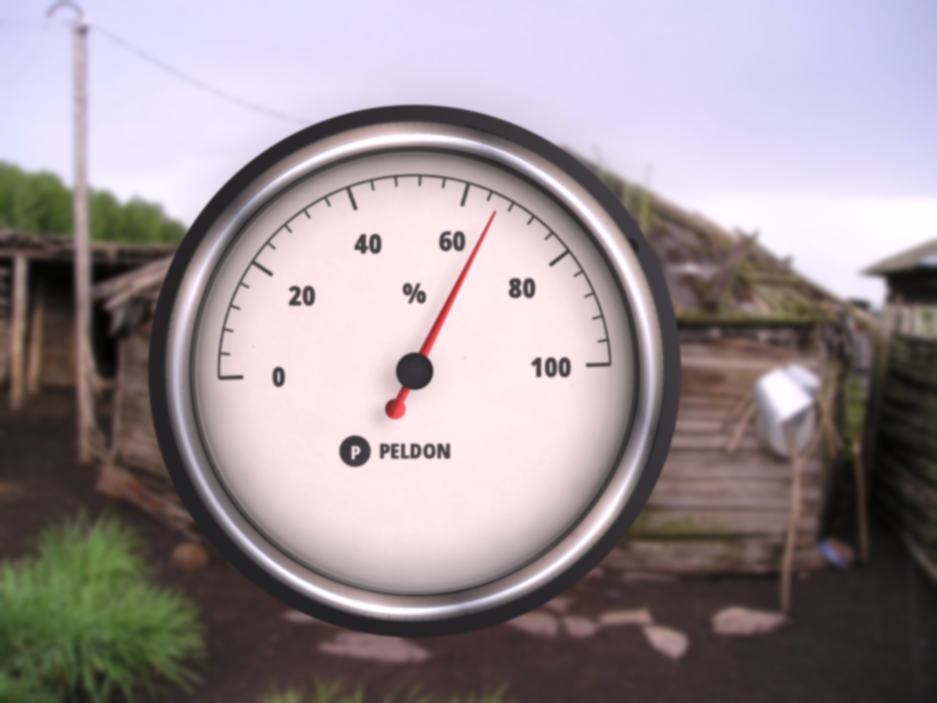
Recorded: 66 (%)
